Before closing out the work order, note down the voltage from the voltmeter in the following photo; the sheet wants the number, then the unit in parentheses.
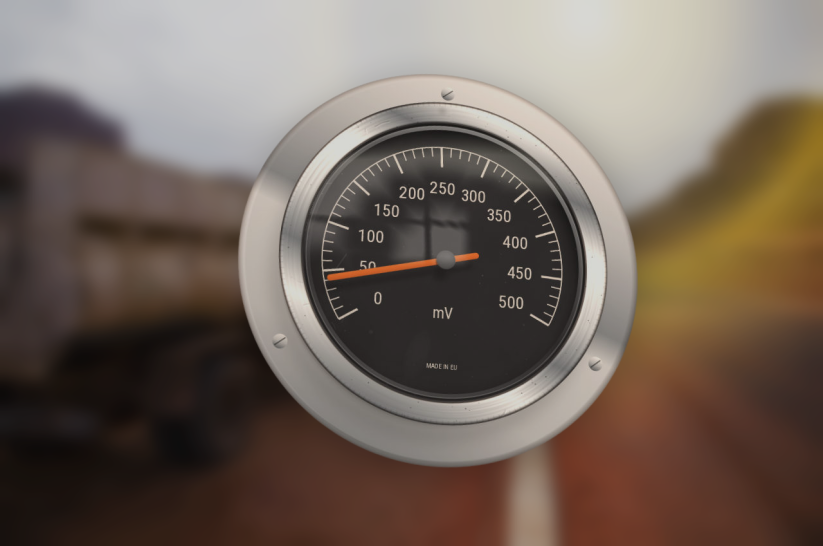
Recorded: 40 (mV)
